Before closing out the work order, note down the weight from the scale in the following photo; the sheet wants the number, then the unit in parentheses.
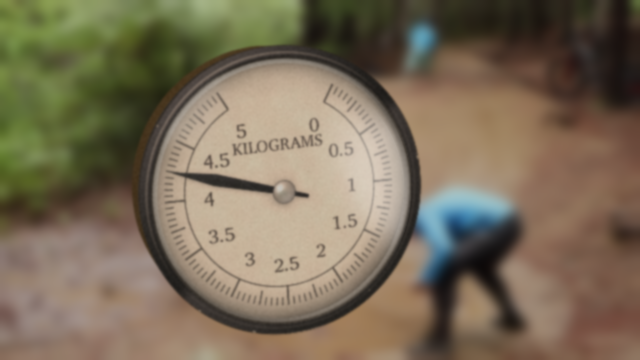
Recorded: 4.25 (kg)
